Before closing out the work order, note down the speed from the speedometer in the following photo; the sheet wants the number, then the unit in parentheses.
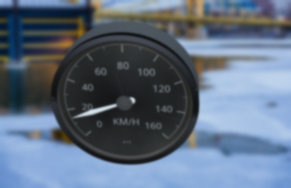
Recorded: 15 (km/h)
